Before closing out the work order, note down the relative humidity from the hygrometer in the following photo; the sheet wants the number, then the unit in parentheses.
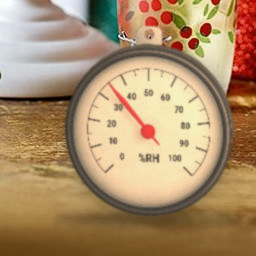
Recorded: 35 (%)
